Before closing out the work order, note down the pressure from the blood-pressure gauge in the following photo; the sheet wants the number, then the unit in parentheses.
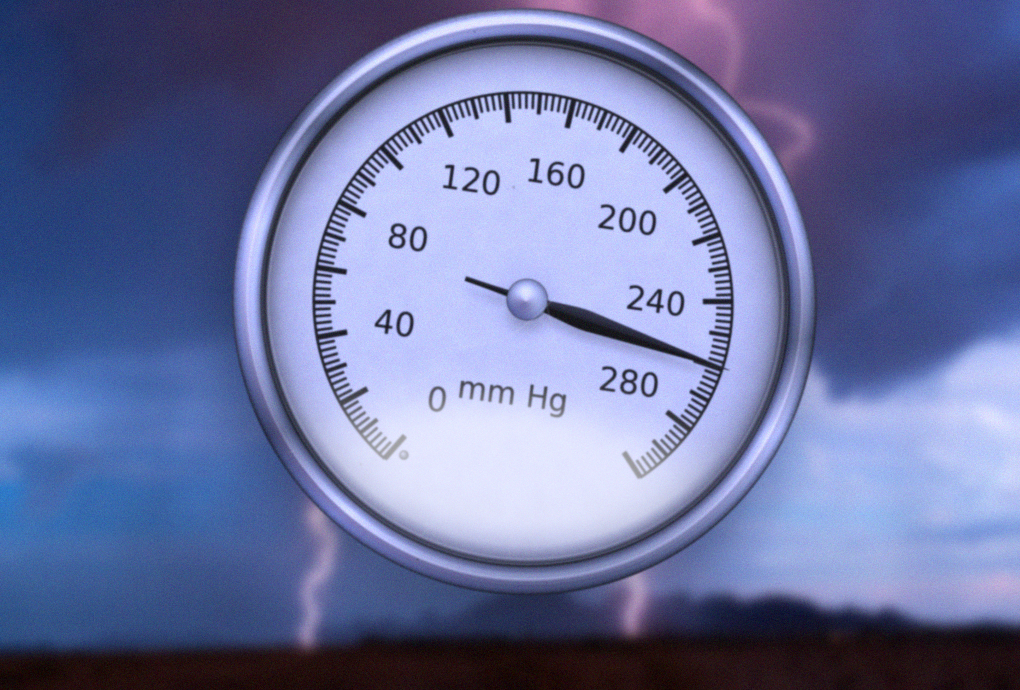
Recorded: 260 (mmHg)
